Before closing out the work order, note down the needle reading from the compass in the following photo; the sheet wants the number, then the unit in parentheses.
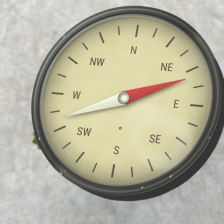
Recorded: 67.5 (°)
